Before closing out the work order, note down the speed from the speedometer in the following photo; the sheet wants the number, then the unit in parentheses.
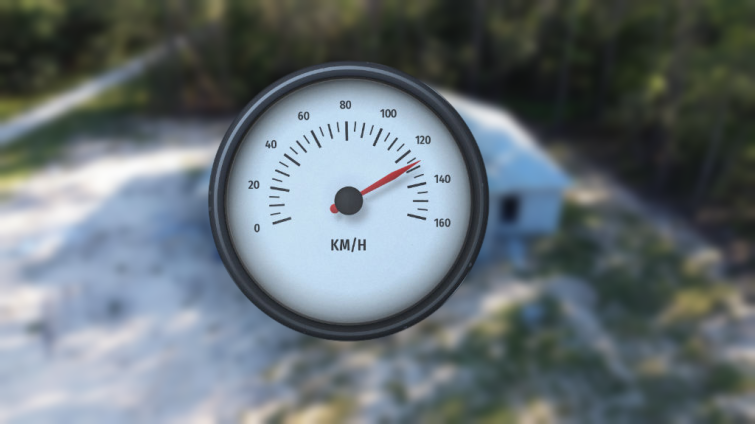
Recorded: 127.5 (km/h)
